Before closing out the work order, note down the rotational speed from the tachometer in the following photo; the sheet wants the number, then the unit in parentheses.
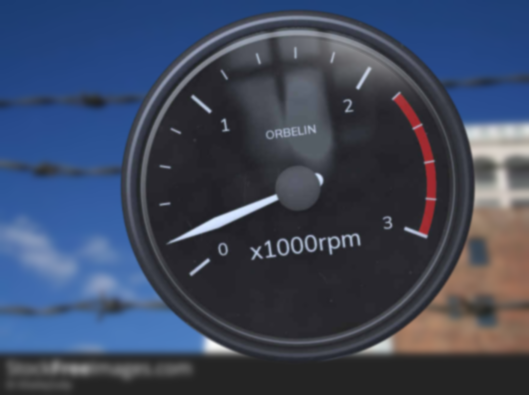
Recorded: 200 (rpm)
